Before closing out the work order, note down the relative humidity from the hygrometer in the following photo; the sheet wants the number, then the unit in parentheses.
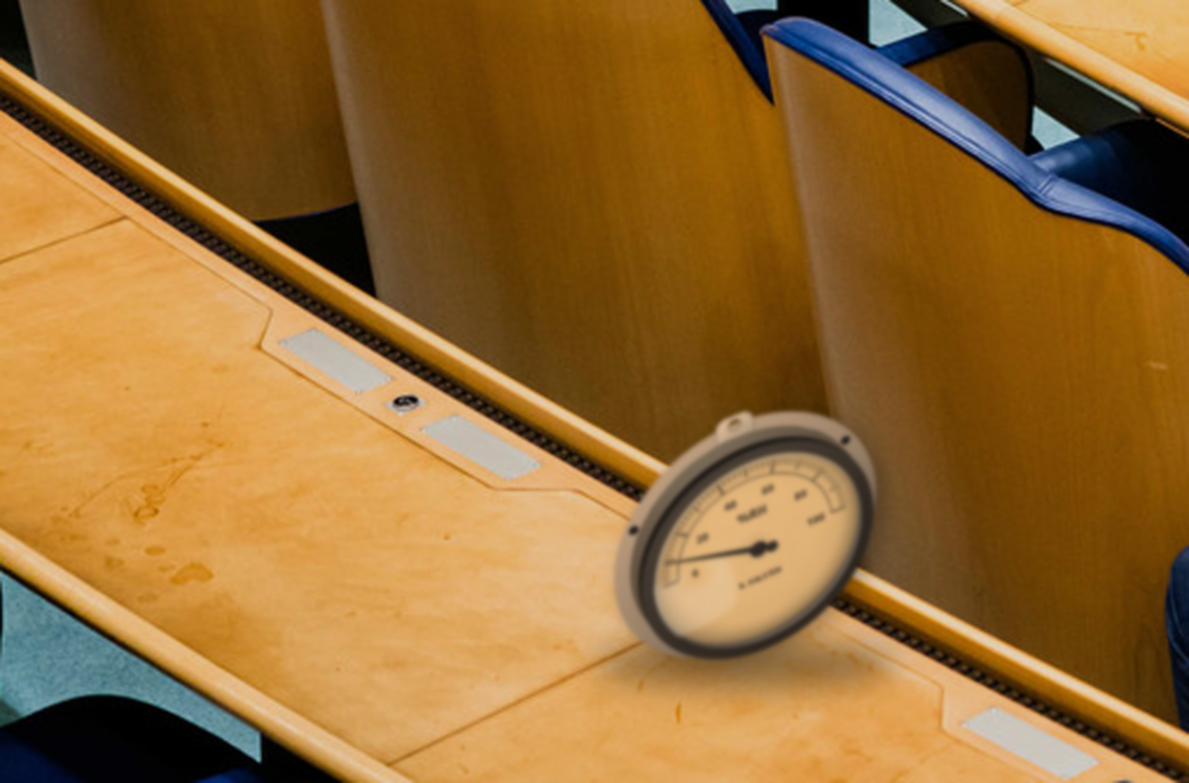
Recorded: 10 (%)
